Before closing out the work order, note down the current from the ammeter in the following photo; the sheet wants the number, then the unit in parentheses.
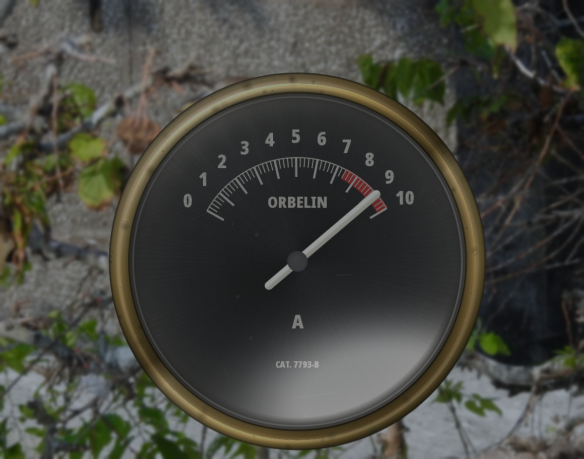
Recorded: 9.2 (A)
